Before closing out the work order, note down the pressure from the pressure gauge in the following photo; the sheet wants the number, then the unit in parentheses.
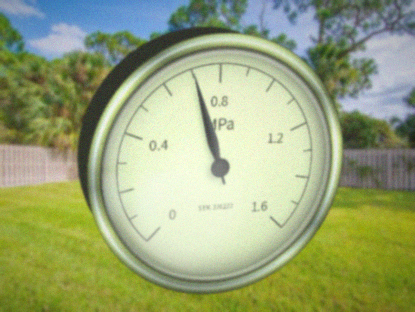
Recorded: 0.7 (MPa)
